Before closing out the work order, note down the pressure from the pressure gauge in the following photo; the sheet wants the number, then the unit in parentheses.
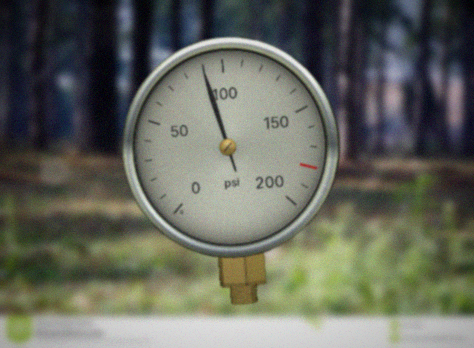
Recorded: 90 (psi)
